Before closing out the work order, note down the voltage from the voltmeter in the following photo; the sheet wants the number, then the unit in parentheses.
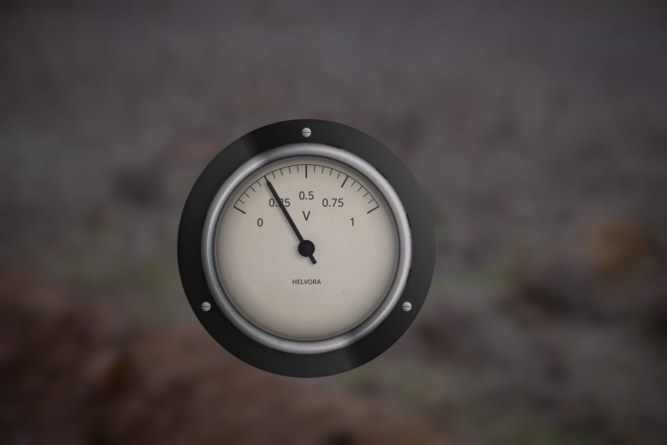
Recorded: 0.25 (V)
